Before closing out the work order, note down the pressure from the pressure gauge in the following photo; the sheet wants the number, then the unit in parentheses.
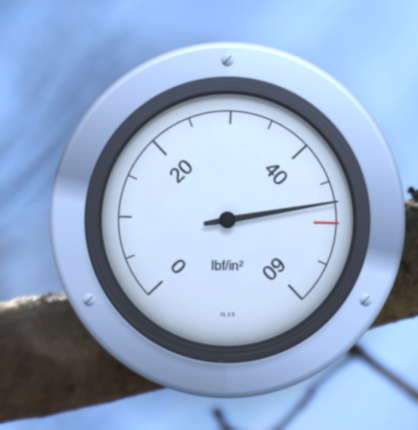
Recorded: 47.5 (psi)
